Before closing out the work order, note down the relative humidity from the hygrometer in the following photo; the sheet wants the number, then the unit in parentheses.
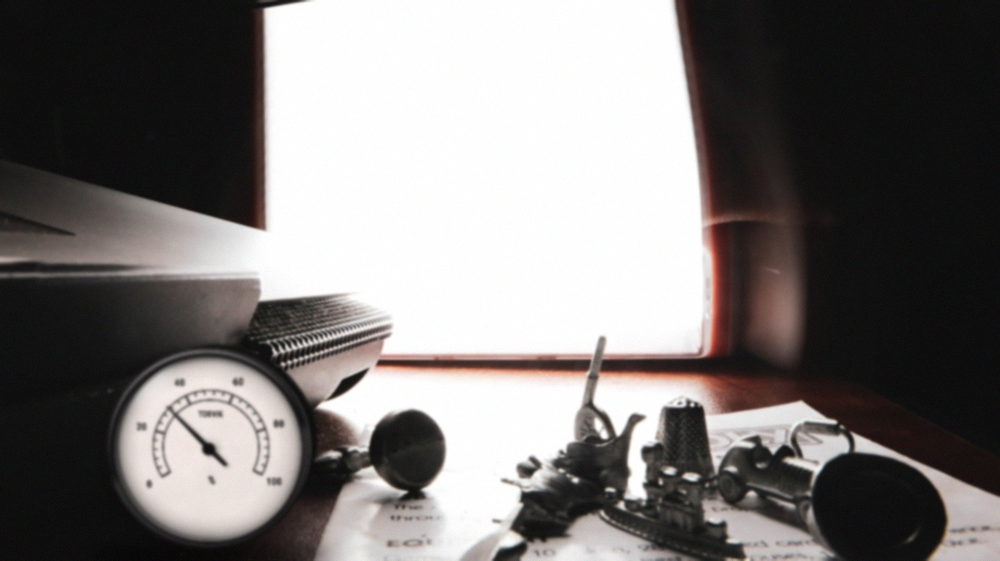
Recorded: 32 (%)
